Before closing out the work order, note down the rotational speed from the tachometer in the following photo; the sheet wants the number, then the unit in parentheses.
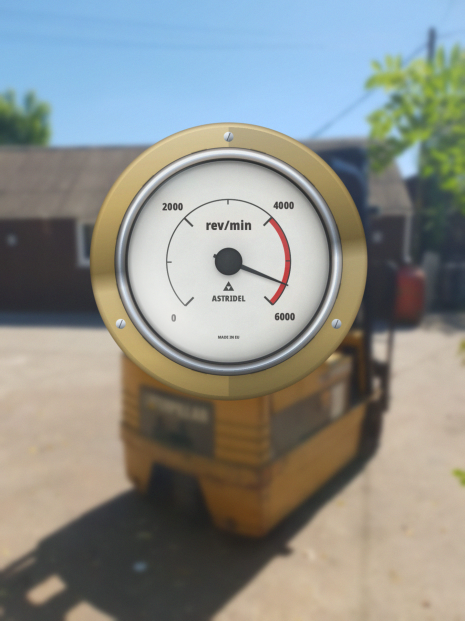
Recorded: 5500 (rpm)
